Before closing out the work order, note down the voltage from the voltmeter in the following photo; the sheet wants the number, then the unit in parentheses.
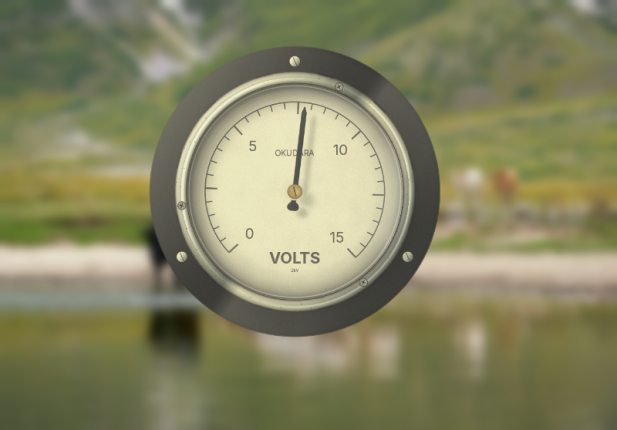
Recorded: 7.75 (V)
